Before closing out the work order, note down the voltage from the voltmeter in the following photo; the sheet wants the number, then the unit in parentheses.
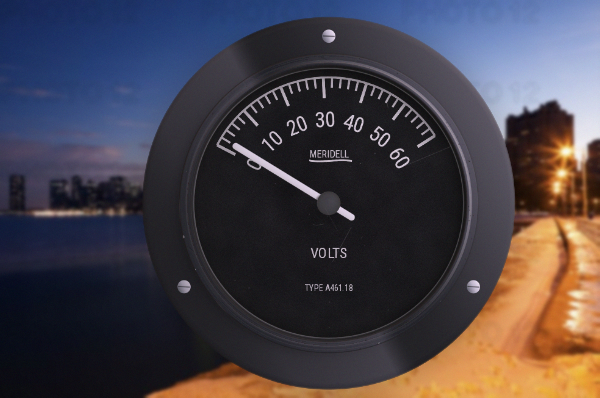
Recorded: 2 (V)
